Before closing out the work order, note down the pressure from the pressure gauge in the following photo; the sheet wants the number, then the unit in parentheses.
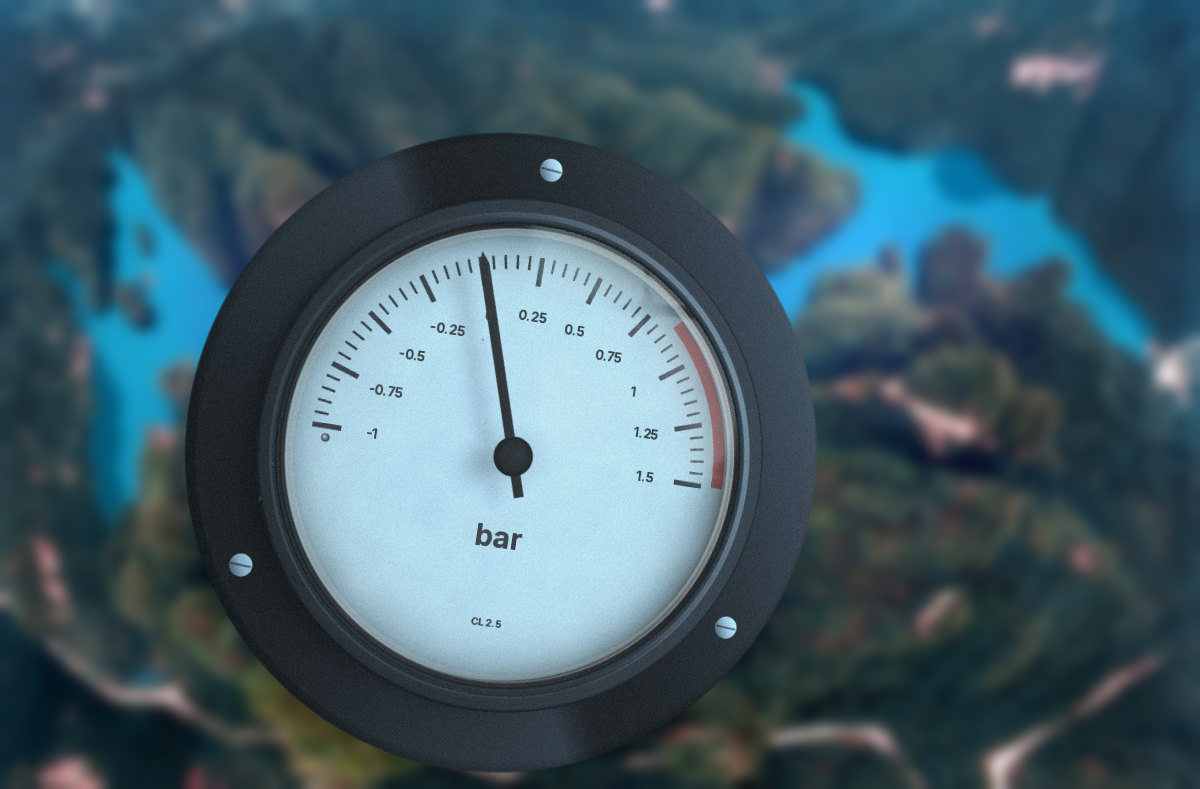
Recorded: 0 (bar)
